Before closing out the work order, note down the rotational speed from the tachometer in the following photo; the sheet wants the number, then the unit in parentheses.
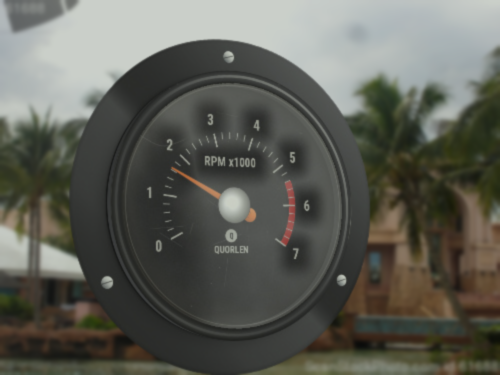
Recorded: 1600 (rpm)
